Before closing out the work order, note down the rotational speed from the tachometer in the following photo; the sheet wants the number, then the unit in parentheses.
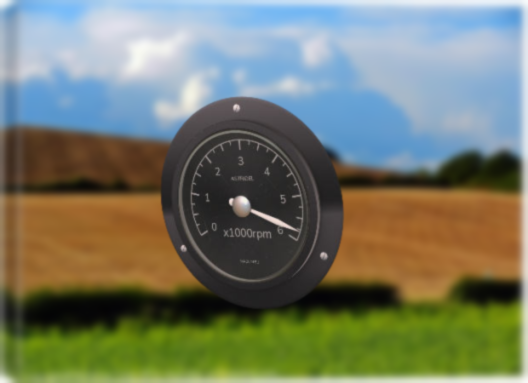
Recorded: 5750 (rpm)
